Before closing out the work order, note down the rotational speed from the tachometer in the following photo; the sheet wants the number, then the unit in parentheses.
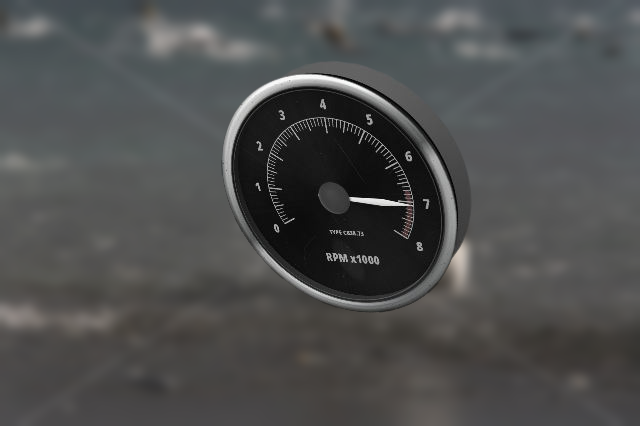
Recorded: 7000 (rpm)
